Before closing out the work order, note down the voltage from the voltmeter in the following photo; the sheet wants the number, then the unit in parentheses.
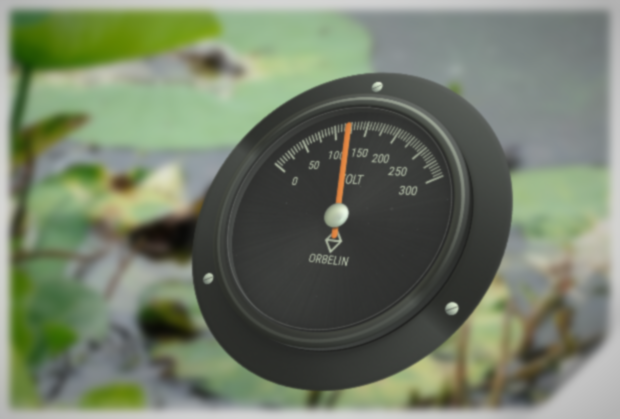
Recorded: 125 (V)
